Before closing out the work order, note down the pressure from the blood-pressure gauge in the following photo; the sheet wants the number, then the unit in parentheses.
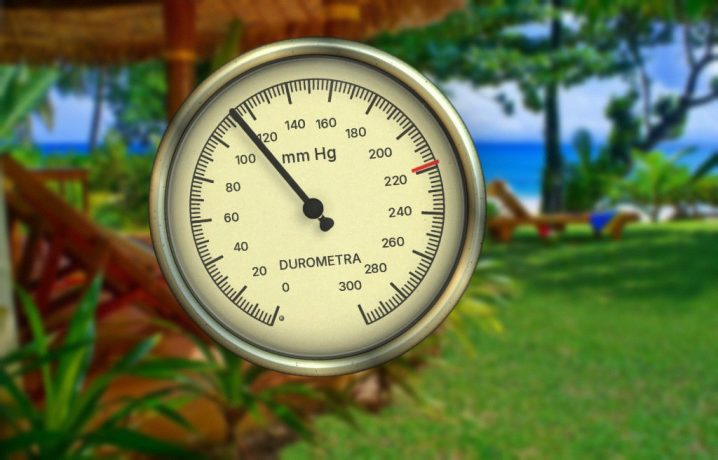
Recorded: 114 (mmHg)
